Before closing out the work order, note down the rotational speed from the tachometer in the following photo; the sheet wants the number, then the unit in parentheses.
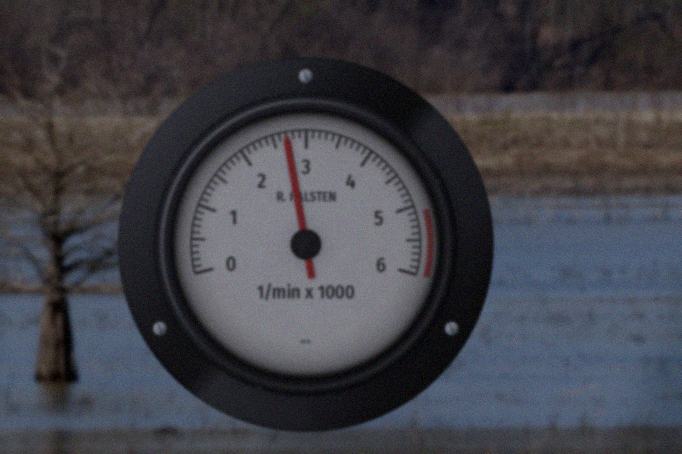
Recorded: 2700 (rpm)
